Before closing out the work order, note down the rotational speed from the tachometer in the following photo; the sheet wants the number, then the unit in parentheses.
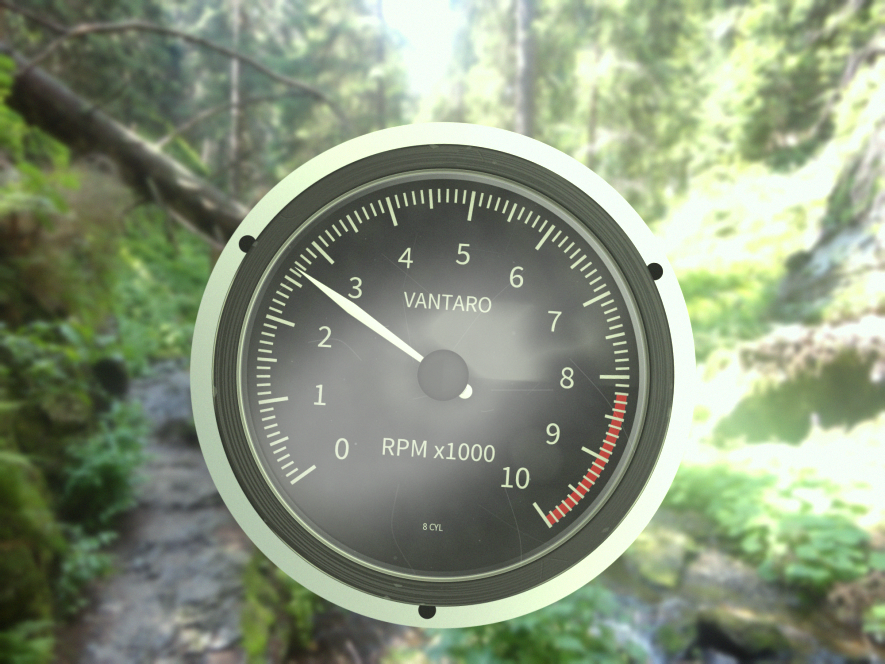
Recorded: 2650 (rpm)
